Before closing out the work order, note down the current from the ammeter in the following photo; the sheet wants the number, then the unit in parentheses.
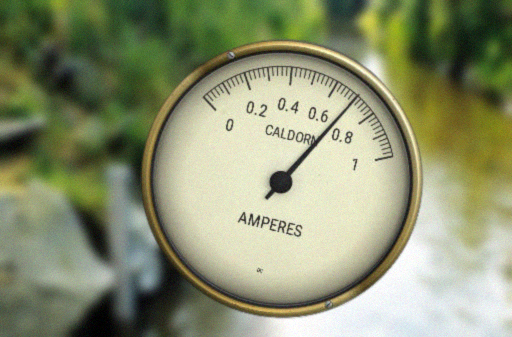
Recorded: 0.7 (A)
